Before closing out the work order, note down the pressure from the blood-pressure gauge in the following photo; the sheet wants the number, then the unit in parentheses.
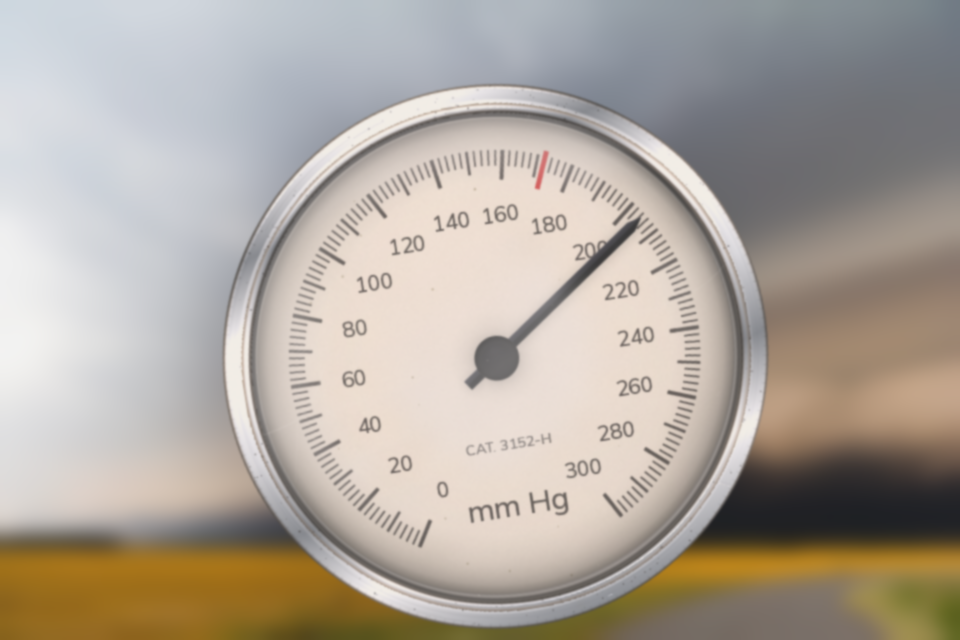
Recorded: 204 (mmHg)
